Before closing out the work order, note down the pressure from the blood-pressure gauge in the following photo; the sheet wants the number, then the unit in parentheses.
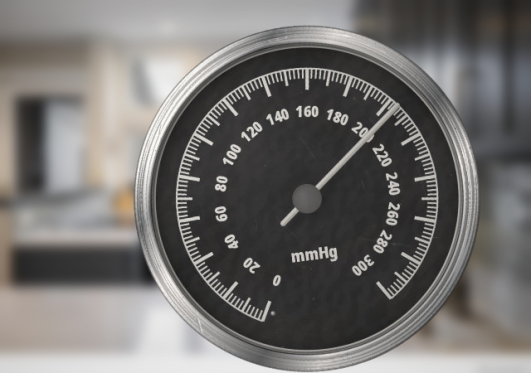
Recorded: 204 (mmHg)
